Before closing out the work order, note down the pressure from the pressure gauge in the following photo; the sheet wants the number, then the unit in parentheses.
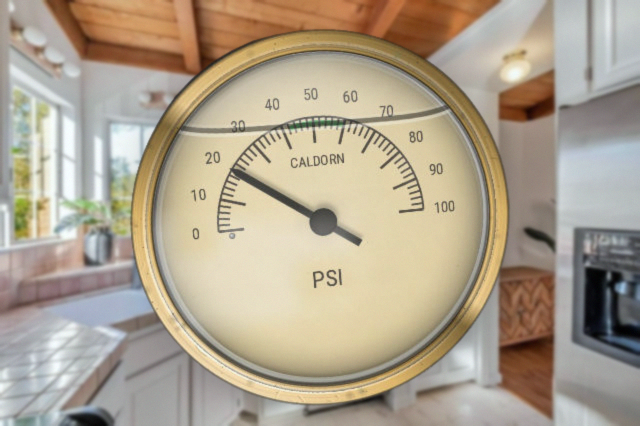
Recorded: 20 (psi)
